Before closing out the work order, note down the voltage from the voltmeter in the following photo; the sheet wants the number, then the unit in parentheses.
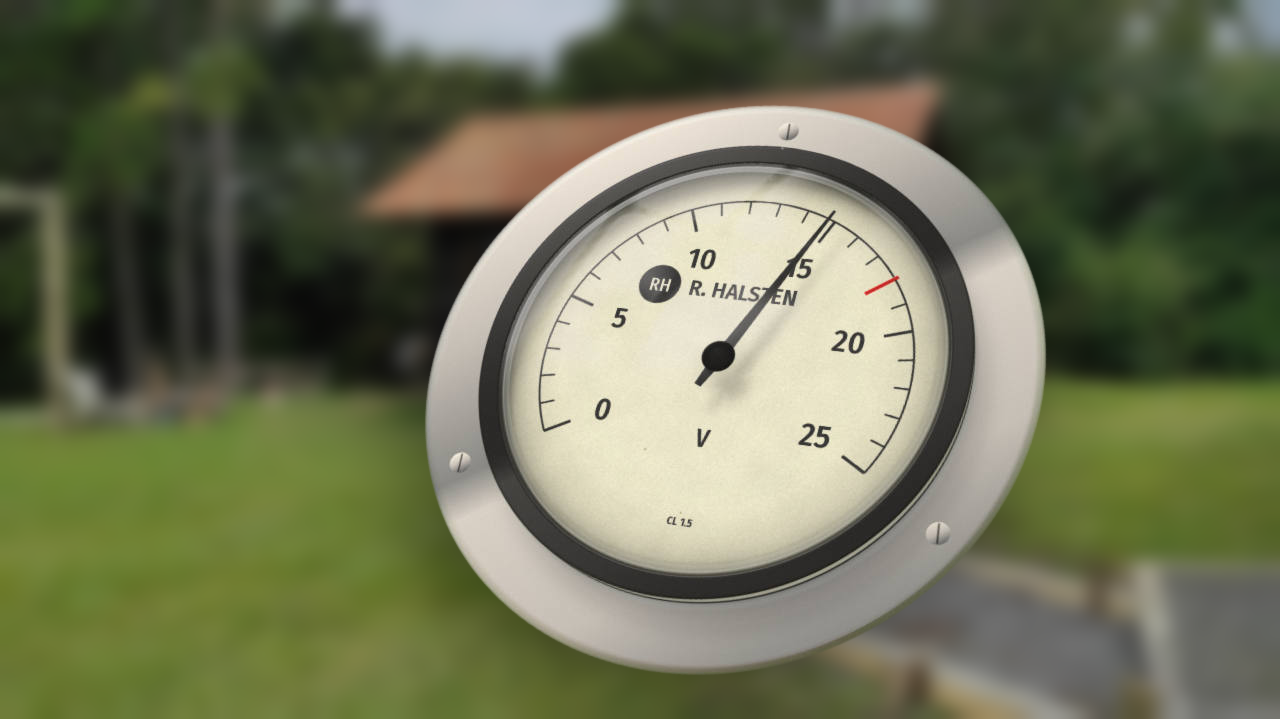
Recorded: 15 (V)
